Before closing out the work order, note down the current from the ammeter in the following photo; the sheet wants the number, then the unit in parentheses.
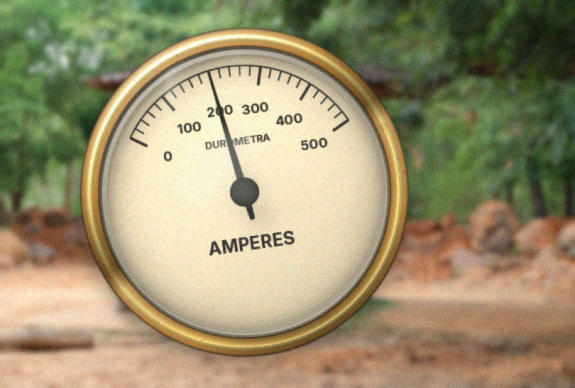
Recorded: 200 (A)
